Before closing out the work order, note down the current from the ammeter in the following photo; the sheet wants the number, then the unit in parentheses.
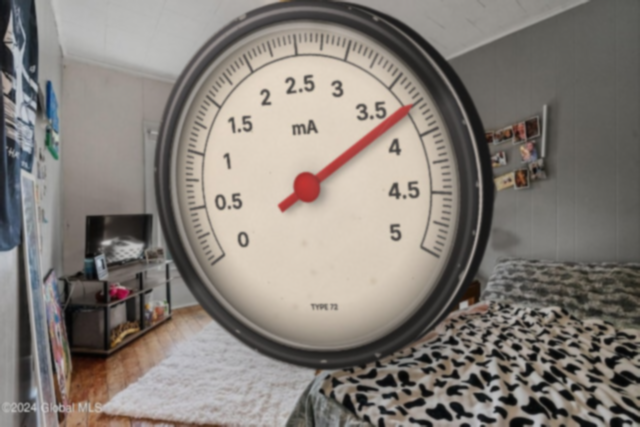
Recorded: 3.75 (mA)
